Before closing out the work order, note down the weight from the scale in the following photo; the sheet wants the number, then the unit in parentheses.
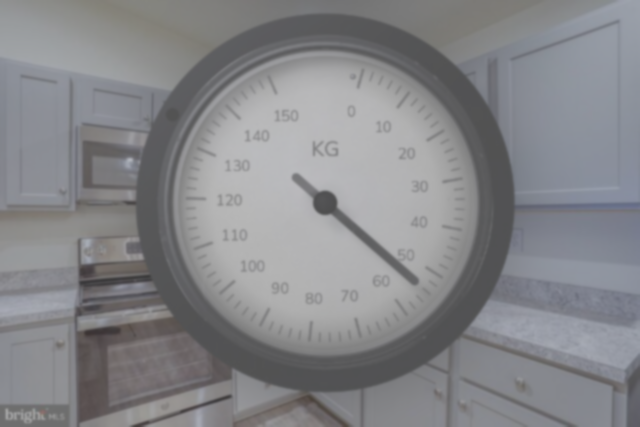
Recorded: 54 (kg)
